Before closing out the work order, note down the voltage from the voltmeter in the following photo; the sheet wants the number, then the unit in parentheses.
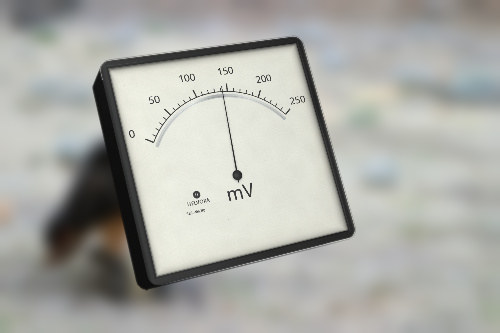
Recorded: 140 (mV)
